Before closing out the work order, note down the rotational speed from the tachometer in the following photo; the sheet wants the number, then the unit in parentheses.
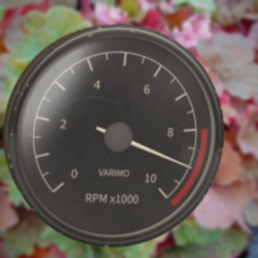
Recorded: 9000 (rpm)
